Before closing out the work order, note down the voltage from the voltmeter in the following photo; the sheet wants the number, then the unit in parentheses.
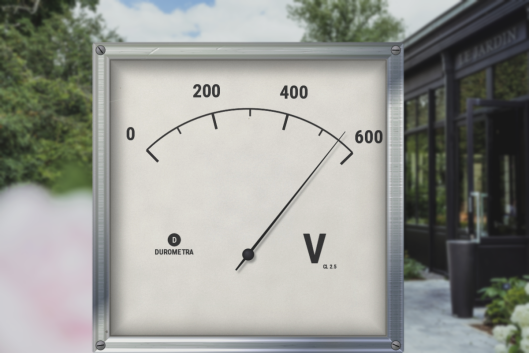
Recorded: 550 (V)
